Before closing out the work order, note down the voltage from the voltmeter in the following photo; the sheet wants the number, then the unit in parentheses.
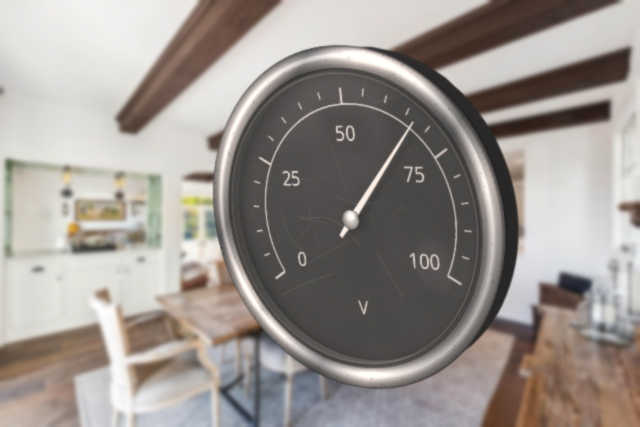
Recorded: 67.5 (V)
